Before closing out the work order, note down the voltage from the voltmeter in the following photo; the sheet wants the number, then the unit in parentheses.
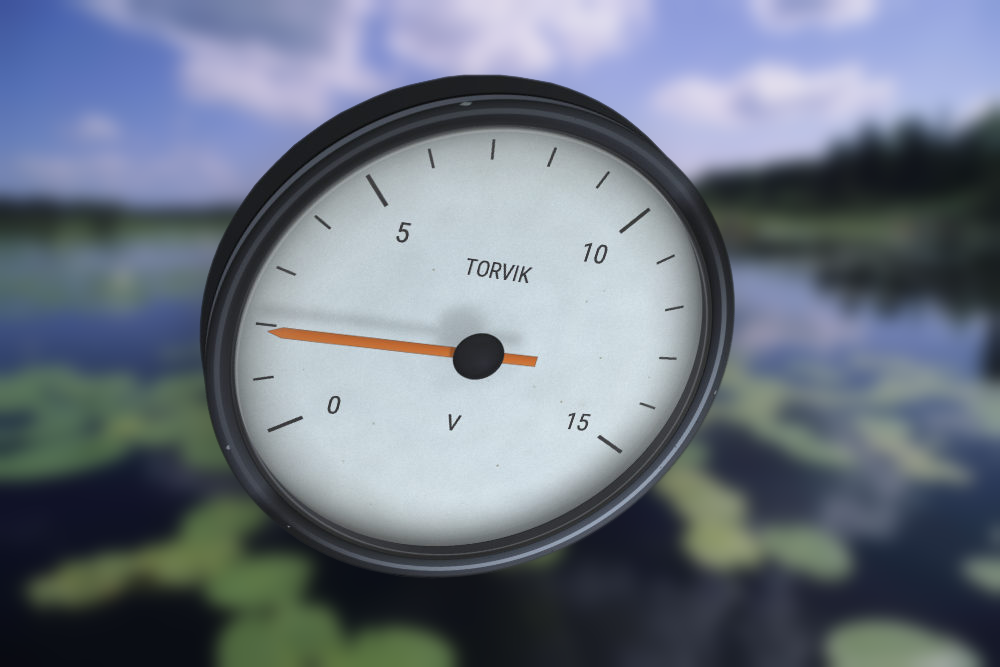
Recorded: 2 (V)
